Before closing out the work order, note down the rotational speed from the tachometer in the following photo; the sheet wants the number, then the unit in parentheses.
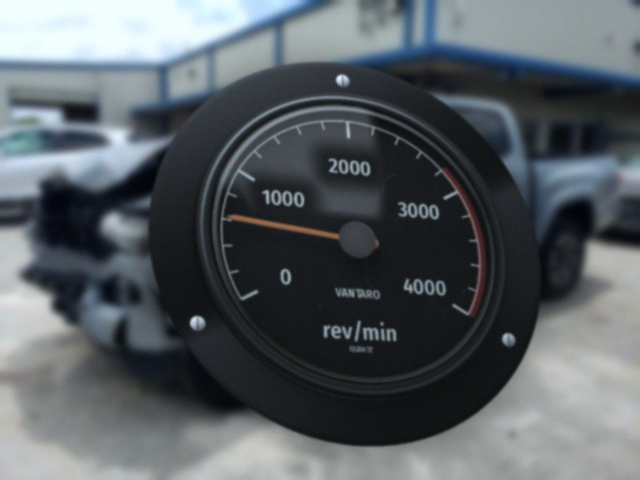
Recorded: 600 (rpm)
